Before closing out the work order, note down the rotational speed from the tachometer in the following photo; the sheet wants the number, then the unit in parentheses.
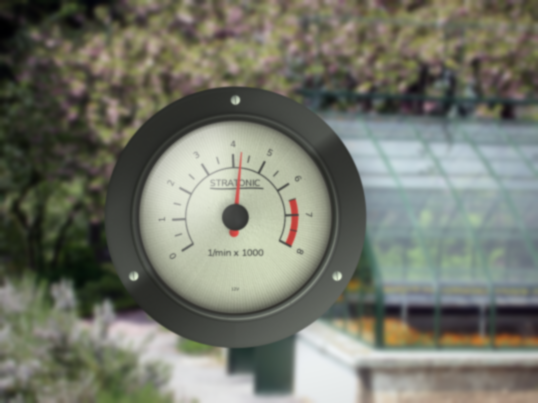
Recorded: 4250 (rpm)
